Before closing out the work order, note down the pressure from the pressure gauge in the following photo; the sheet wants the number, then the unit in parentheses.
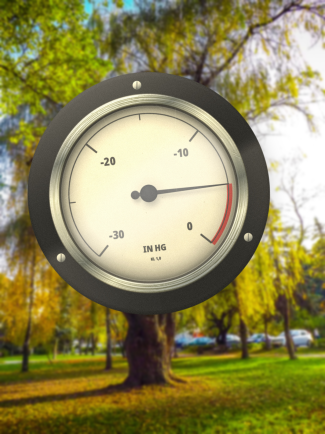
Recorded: -5 (inHg)
